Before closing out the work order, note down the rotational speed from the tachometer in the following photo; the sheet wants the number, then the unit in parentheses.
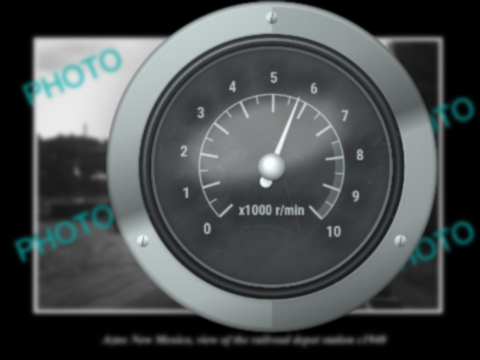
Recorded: 5750 (rpm)
